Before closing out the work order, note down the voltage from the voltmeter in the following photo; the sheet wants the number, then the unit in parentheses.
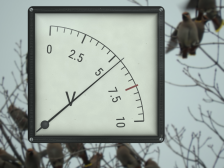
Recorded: 5.5 (V)
